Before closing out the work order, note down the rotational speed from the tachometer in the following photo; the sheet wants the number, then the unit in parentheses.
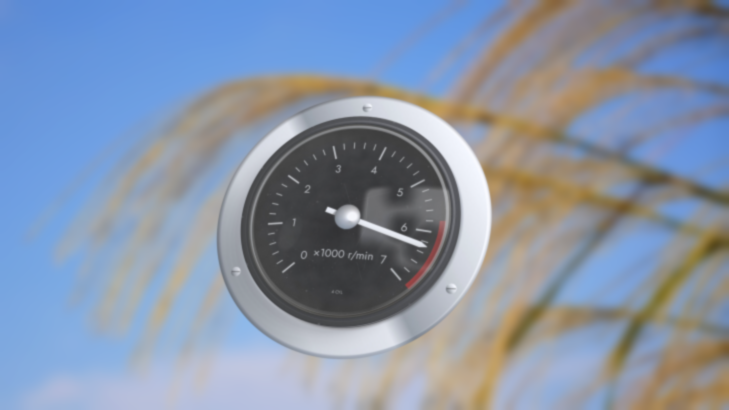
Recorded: 6300 (rpm)
